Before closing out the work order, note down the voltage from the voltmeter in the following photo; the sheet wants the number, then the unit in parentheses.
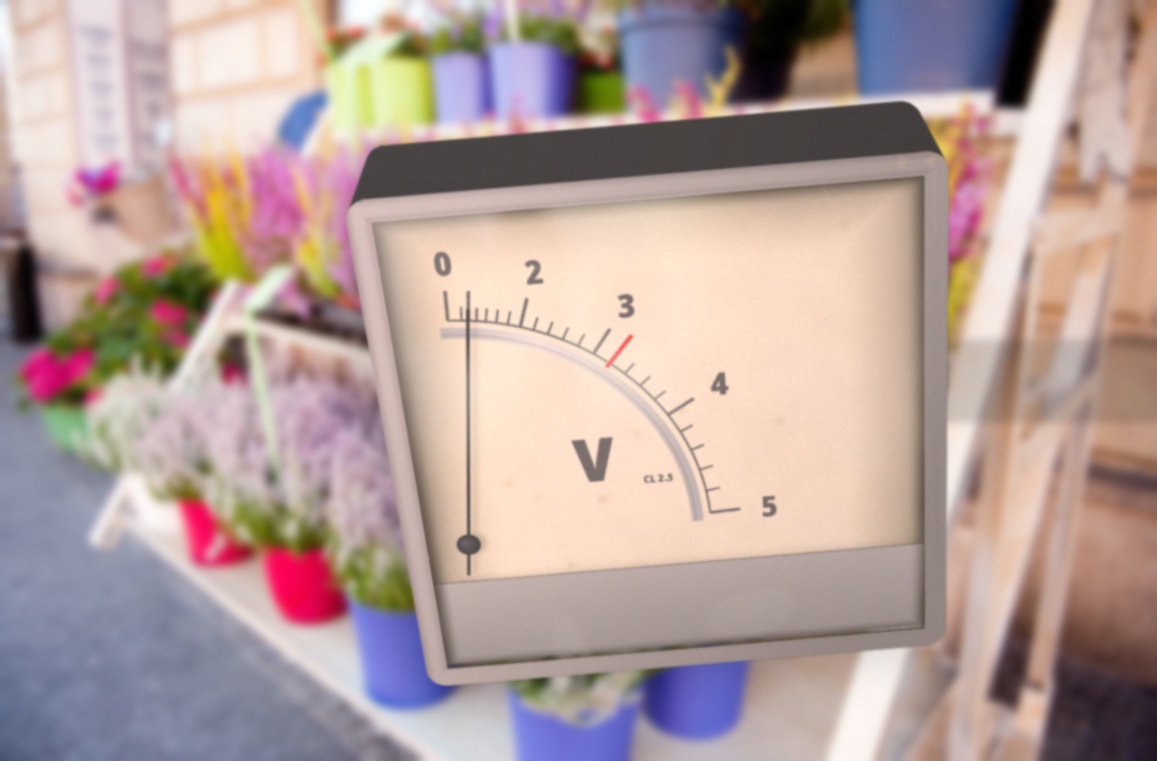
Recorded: 1 (V)
